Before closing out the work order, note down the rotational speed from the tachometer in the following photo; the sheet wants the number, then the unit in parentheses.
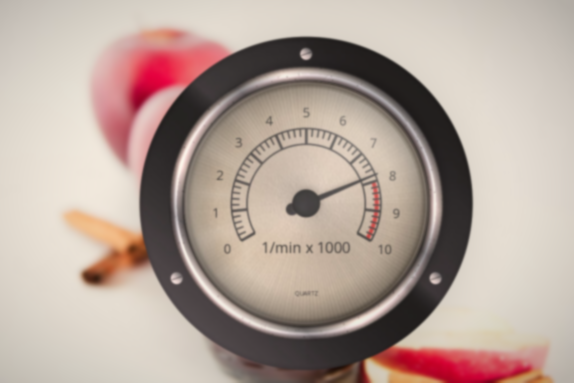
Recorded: 7800 (rpm)
